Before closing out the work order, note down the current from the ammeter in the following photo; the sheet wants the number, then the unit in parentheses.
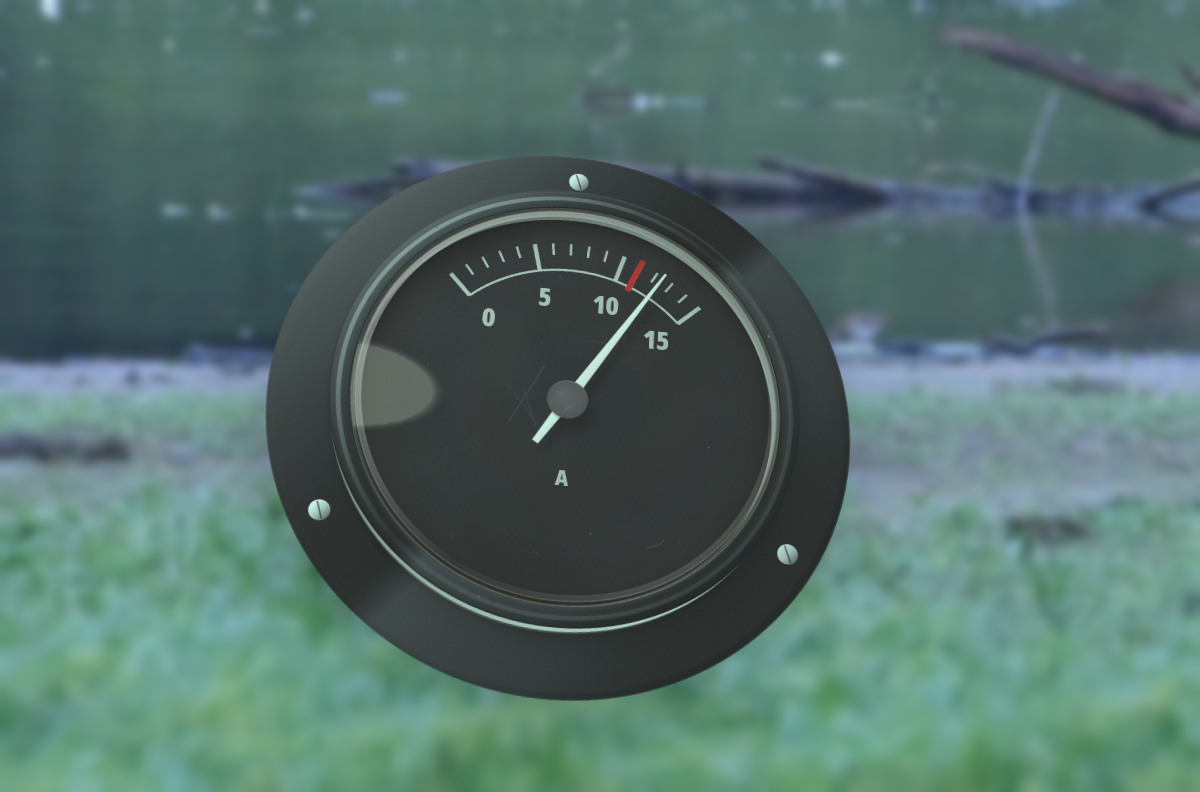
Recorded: 12.5 (A)
